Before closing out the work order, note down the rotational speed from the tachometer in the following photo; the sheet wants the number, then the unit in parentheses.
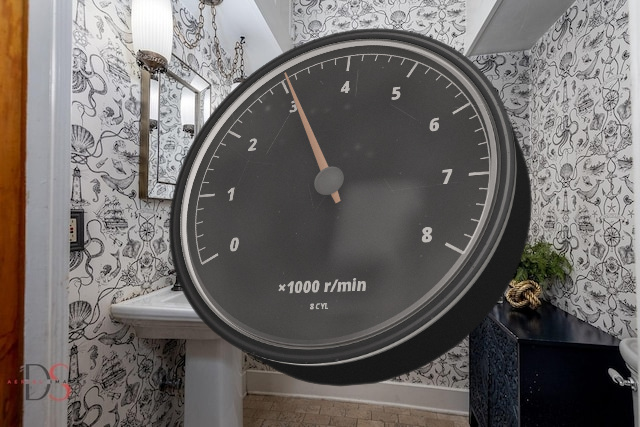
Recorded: 3100 (rpm)
